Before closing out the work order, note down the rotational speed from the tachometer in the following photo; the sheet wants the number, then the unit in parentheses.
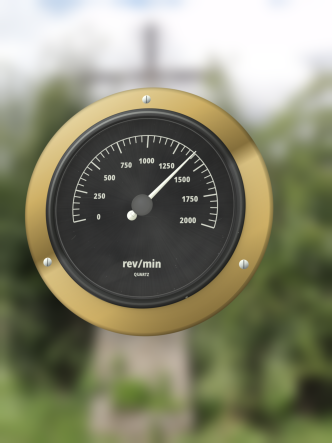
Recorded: 1400 (rpm)
